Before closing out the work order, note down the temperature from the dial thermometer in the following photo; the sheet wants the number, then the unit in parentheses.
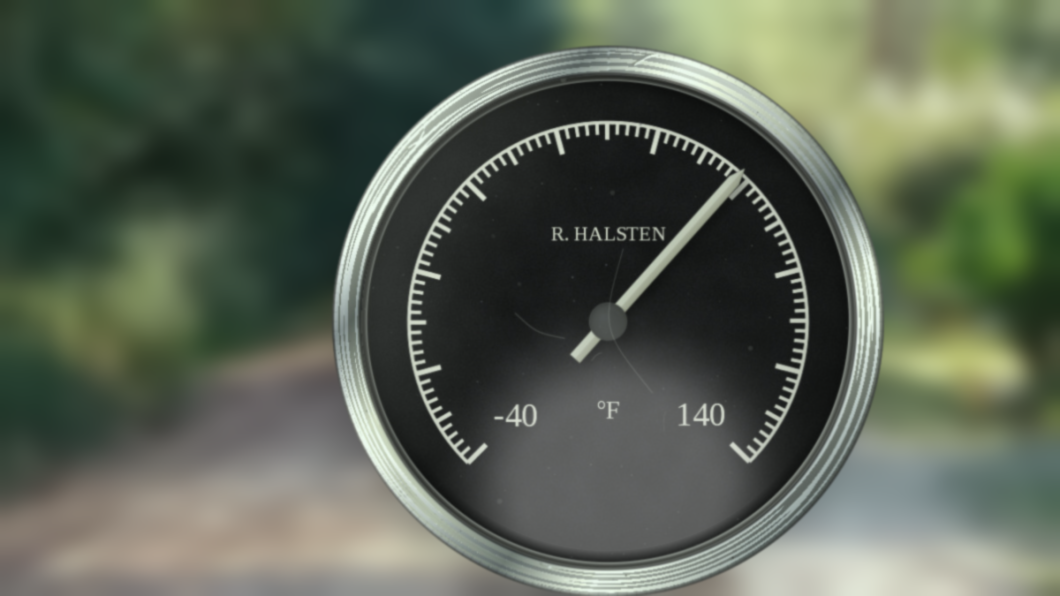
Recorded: 78 (°F)
